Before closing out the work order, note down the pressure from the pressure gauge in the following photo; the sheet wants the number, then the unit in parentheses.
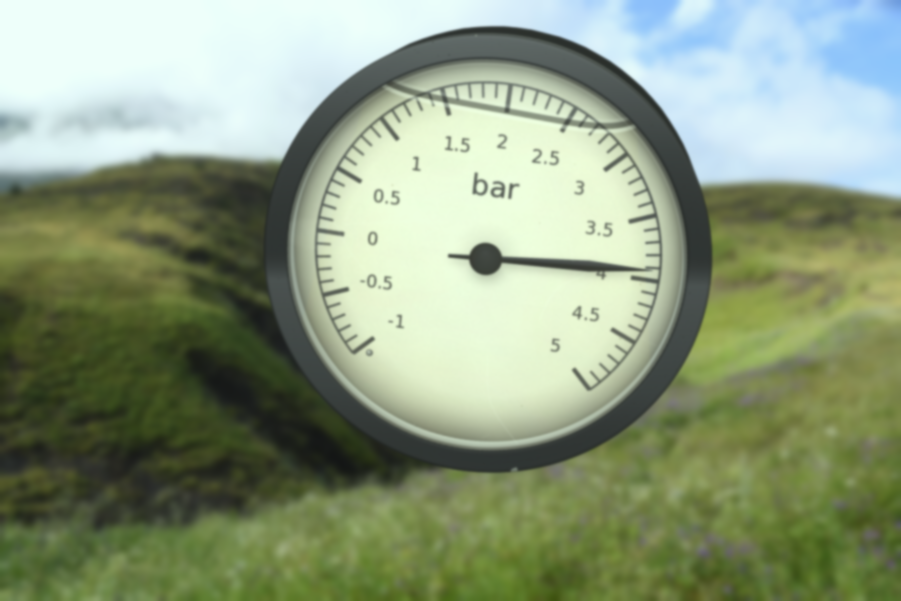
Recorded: 3.9 (bar)
